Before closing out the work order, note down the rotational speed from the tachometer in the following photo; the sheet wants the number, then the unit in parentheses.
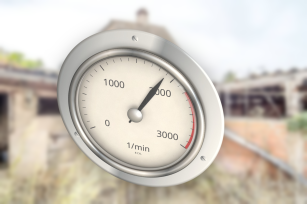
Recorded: 1900 (rpm)
